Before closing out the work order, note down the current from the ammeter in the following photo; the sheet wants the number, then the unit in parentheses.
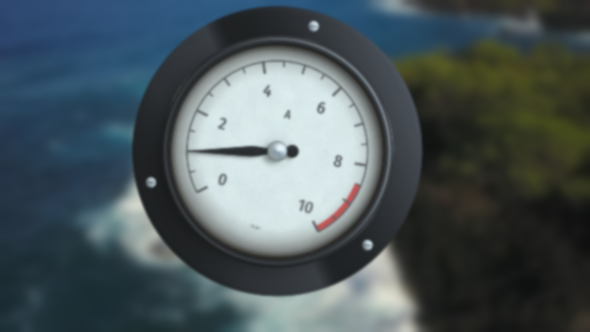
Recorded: 1 (A)
